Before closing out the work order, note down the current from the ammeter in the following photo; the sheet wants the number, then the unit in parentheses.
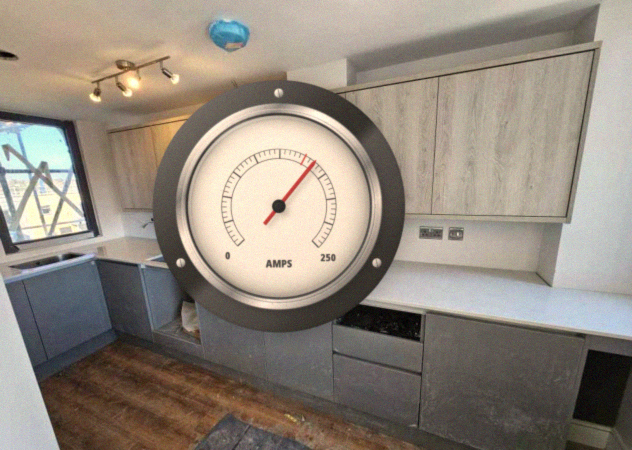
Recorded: 160 (A)
